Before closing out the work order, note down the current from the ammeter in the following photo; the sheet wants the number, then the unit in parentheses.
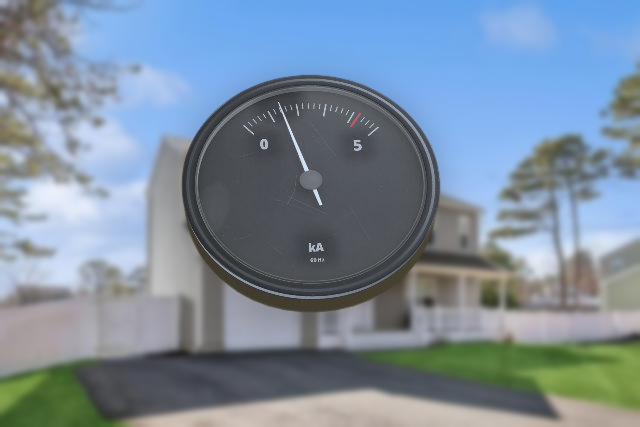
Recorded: 1.4 (kA)
